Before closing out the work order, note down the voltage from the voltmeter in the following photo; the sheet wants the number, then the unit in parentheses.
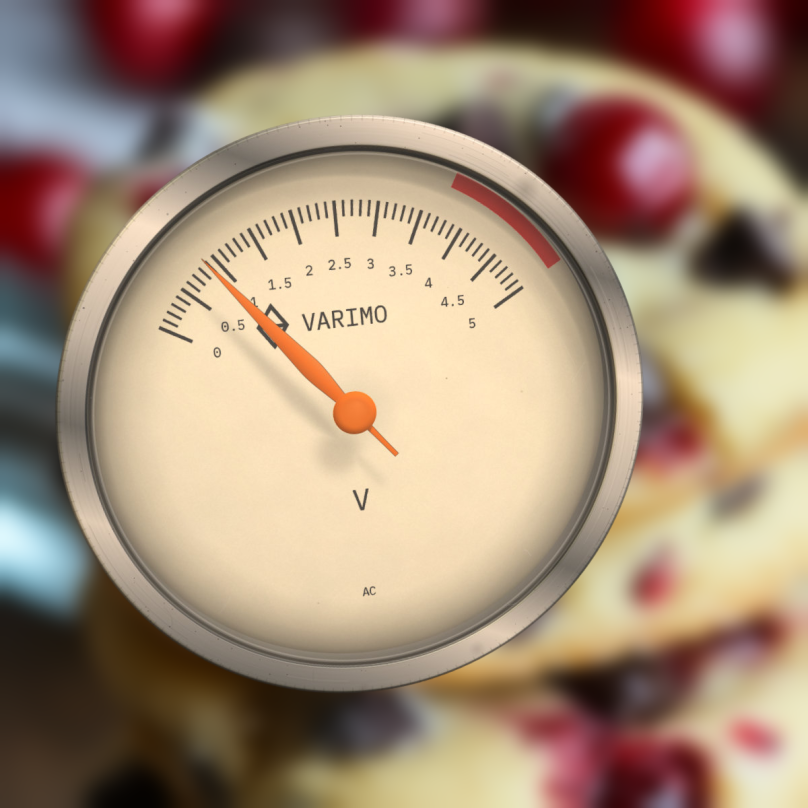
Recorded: 0.9 (V)
